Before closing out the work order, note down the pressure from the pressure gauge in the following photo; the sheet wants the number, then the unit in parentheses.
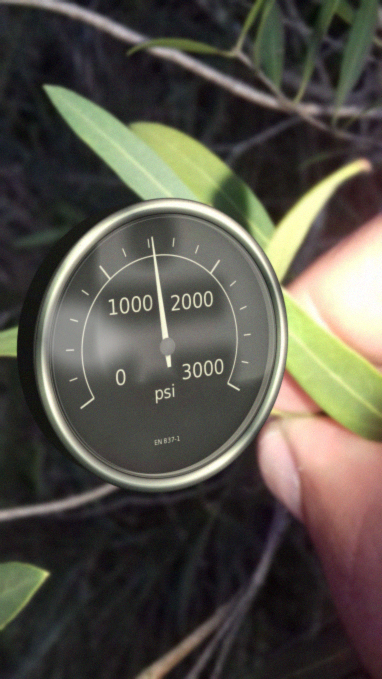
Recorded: 1400 (psi)
